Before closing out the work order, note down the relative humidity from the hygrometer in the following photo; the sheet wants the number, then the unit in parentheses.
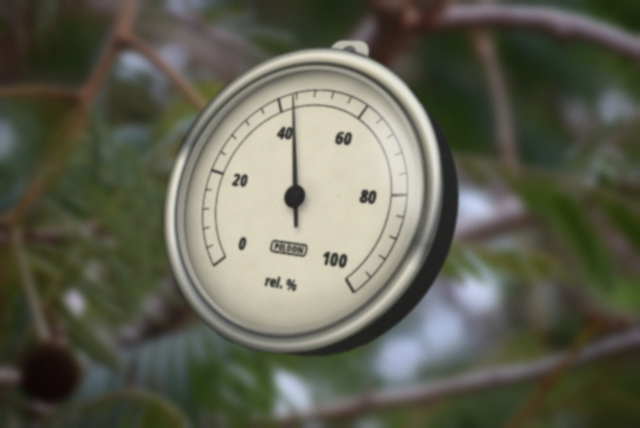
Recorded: 44 (%)
